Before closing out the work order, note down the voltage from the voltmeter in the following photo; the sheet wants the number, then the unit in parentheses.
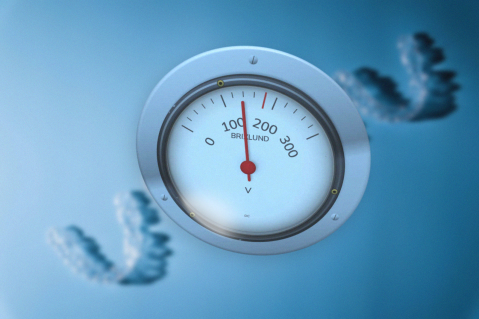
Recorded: 140 (V)
